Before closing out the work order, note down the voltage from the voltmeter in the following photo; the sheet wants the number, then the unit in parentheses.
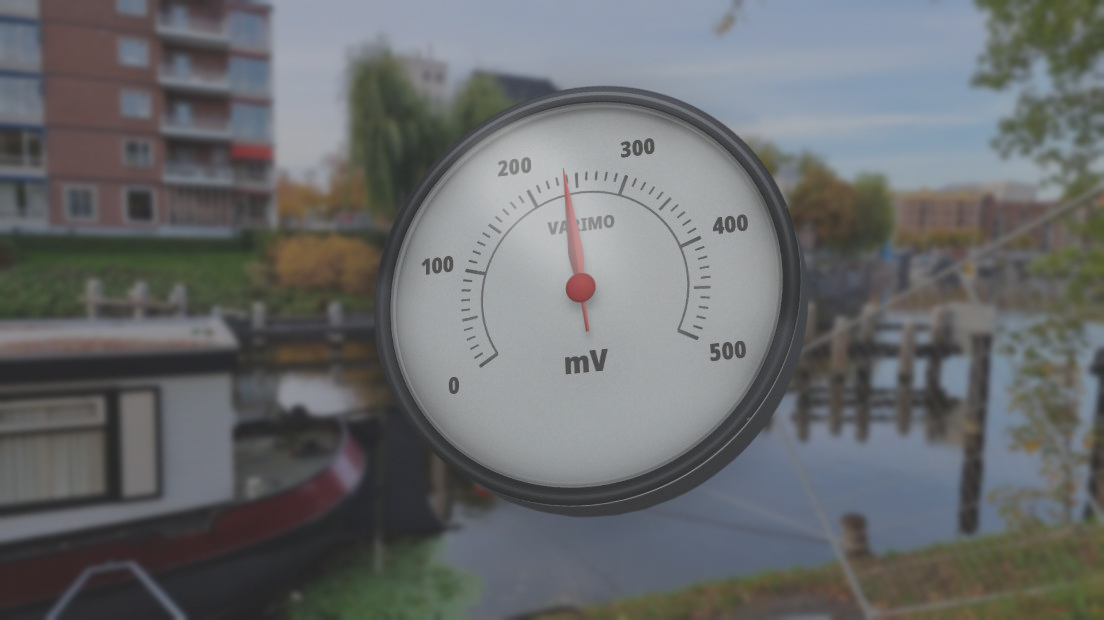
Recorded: 240 (mV)
